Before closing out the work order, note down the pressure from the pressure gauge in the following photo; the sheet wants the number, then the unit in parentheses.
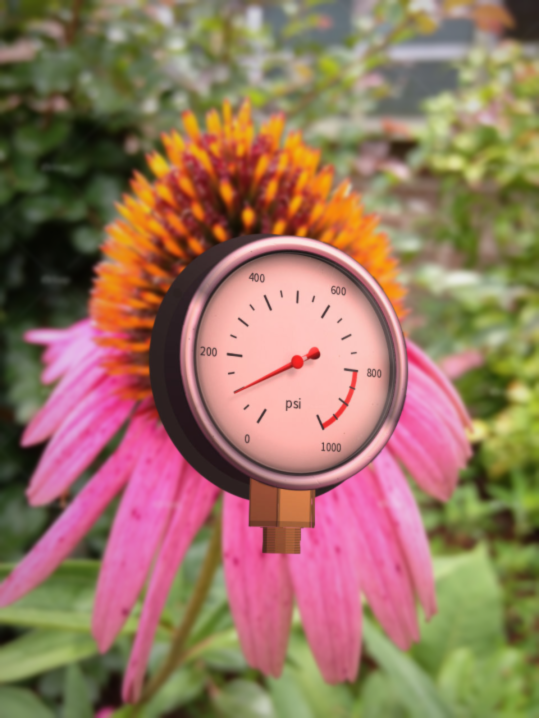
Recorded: 100 (psi)
